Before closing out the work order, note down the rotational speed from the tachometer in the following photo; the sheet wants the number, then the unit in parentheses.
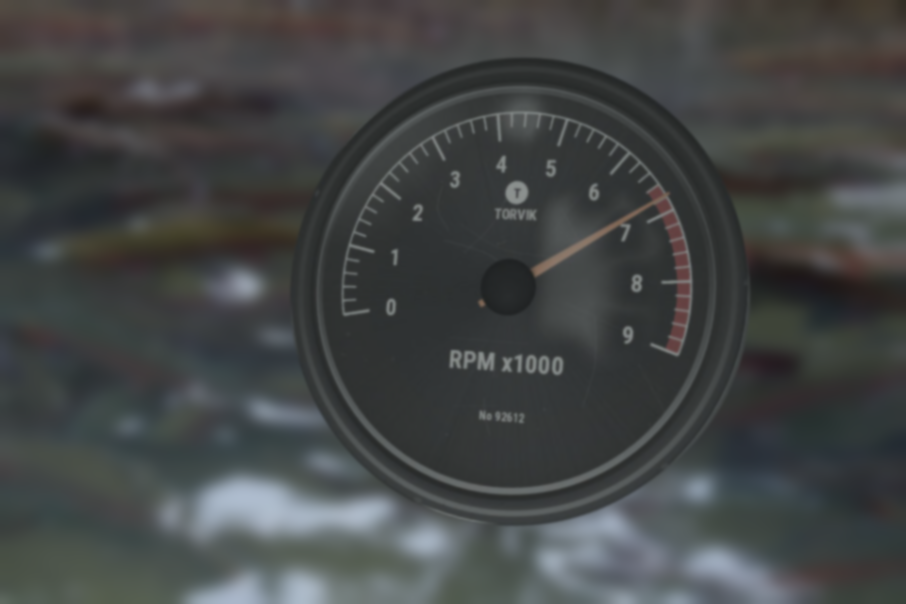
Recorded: 6800 (rpm)
